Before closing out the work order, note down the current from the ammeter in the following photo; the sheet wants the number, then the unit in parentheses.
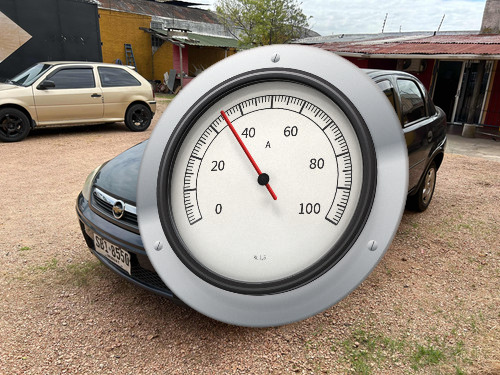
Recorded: 35 (A)
